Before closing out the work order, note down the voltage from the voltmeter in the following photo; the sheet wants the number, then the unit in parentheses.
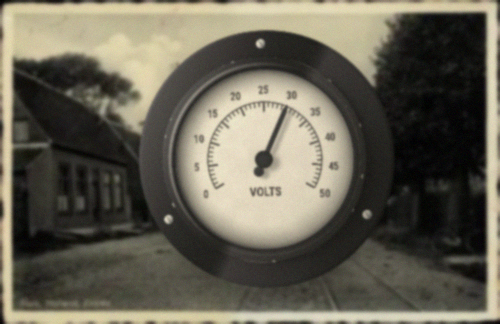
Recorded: 30 (V)
